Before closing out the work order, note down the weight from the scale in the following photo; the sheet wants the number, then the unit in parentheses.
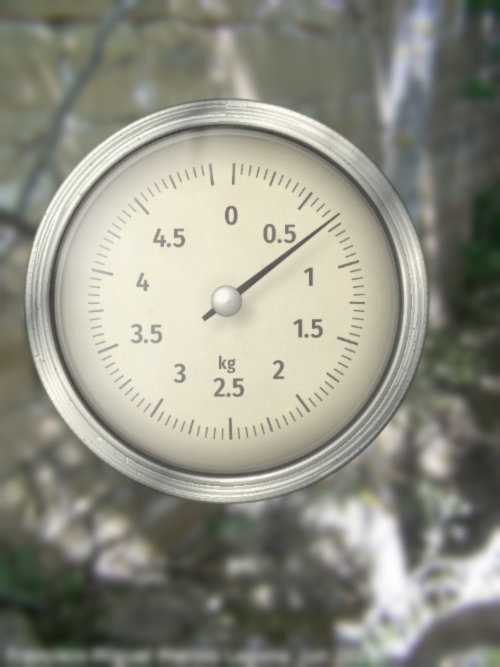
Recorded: 0.7 (kg)
